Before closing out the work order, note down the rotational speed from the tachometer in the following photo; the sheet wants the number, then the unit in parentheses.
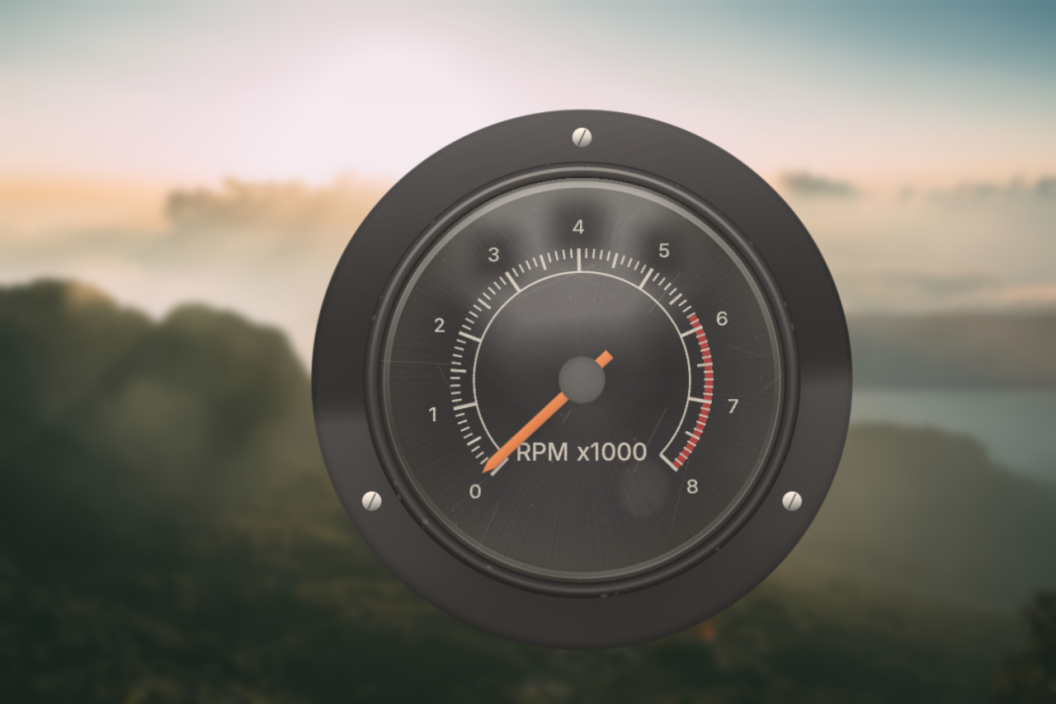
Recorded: 100 (rpm)
